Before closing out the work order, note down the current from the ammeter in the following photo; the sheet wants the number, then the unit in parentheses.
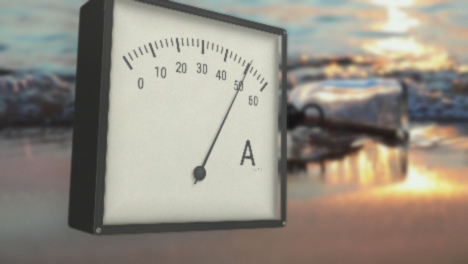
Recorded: 50 (A)
